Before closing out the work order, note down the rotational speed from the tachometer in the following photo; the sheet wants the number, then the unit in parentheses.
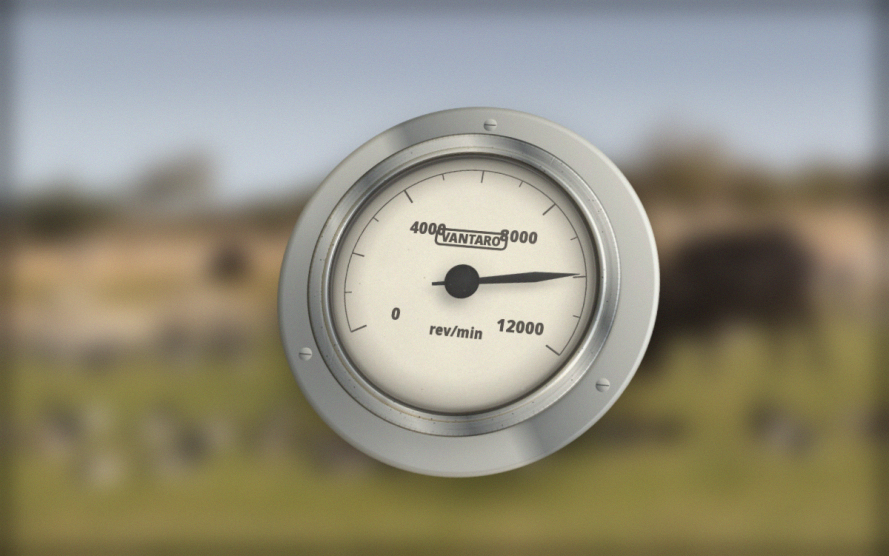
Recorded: 10000 (rpm)
